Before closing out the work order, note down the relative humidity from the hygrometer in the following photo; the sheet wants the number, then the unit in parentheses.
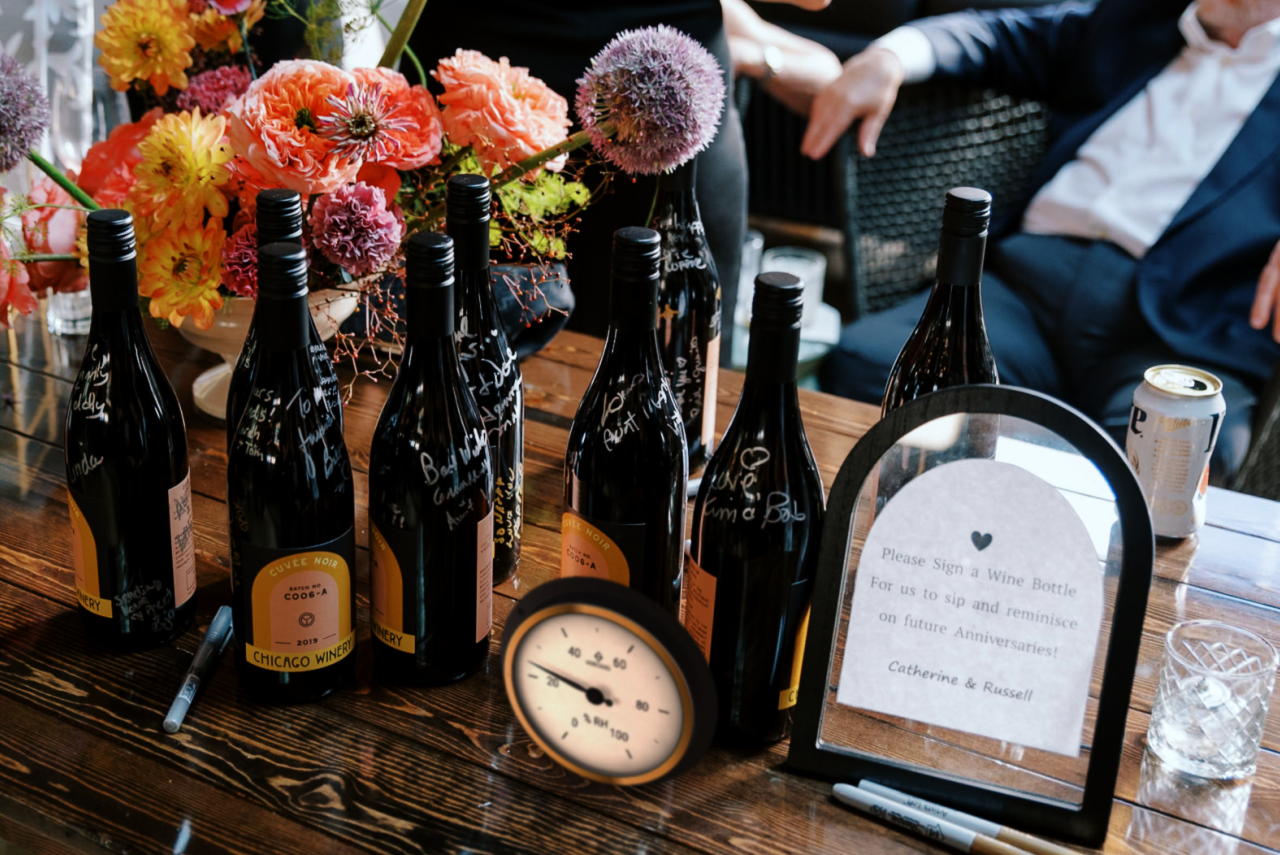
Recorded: 25 (%)
